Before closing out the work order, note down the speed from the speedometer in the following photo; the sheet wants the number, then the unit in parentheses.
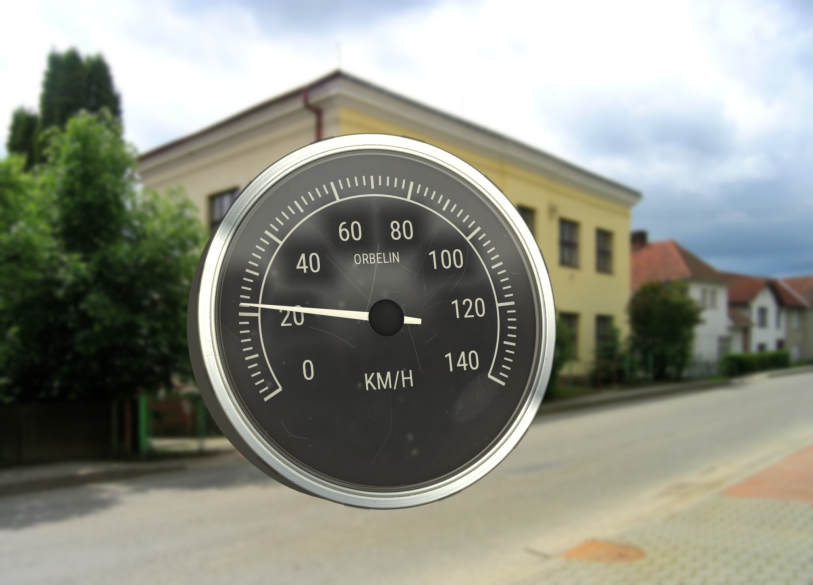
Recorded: 22 (km/h)
